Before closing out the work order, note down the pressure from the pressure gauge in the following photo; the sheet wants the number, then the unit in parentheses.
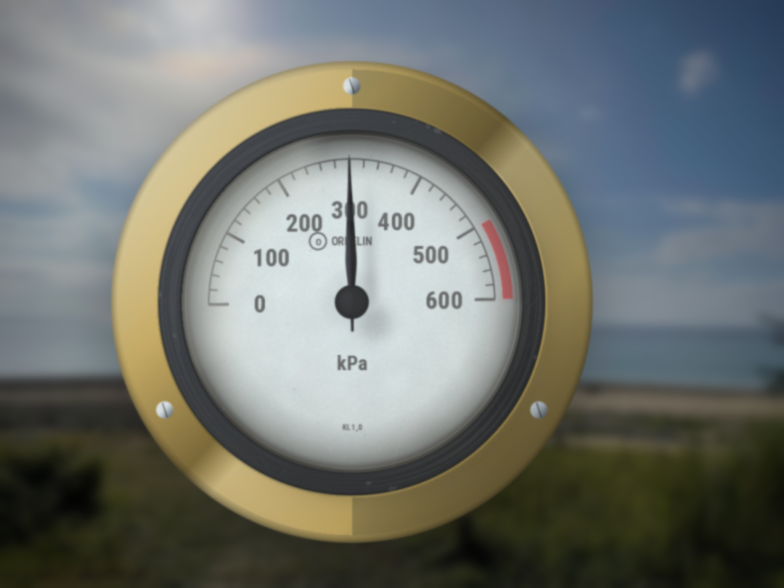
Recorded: 300 (kPa)
